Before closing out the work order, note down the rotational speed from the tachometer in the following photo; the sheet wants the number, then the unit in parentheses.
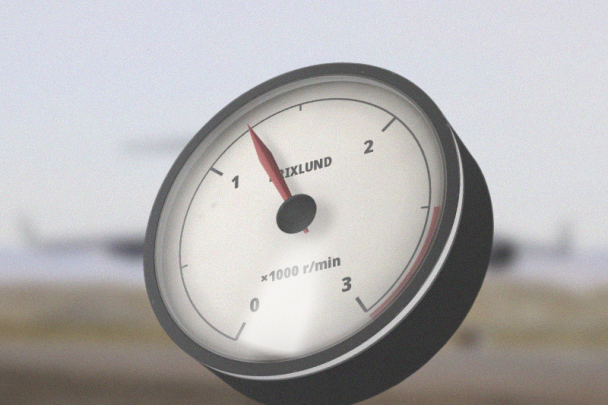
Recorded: 1250 (rpm)
